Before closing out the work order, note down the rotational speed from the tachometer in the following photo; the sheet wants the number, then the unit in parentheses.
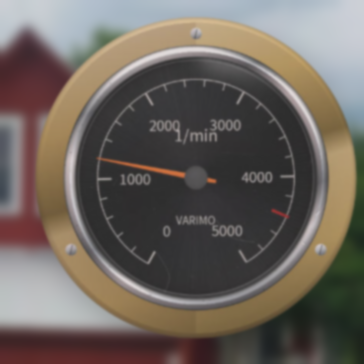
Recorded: 1200 (rpm)
